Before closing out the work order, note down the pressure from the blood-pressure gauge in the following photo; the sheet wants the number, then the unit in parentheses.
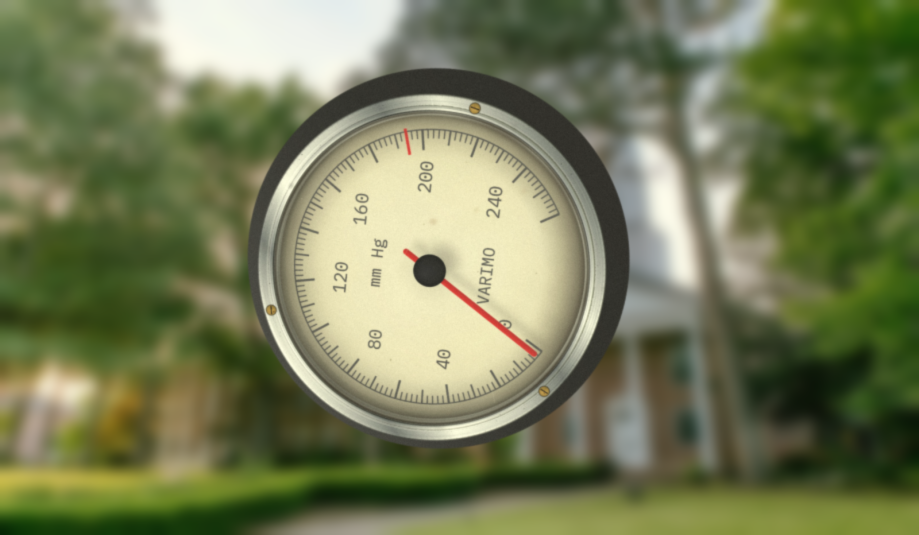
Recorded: 2 (mmHg)
